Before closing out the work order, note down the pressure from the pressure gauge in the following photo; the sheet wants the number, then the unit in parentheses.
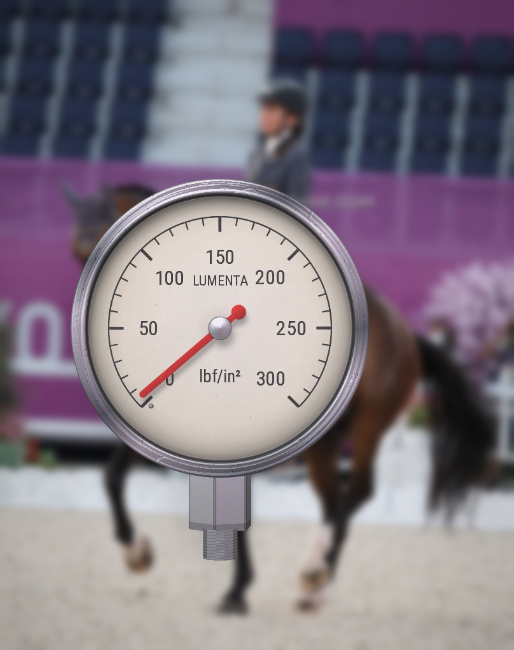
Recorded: 5 (psi)
